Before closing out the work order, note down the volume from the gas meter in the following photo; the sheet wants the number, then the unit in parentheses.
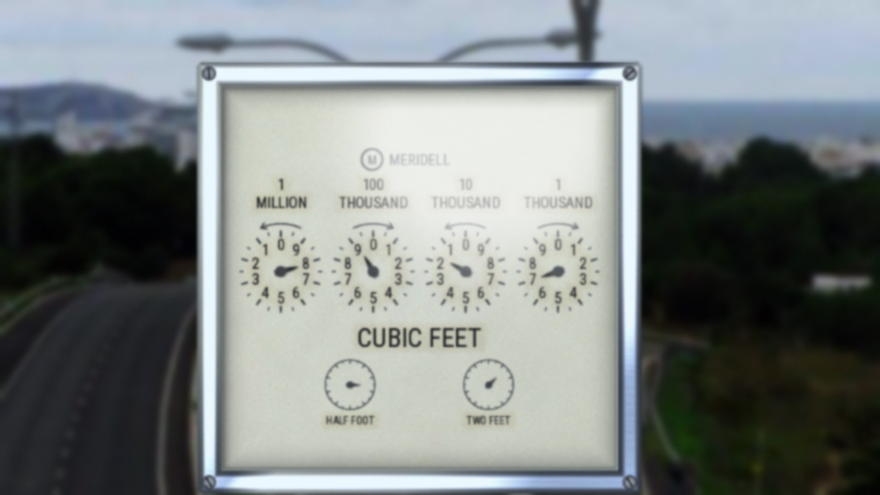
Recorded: 791700 (ft³)
